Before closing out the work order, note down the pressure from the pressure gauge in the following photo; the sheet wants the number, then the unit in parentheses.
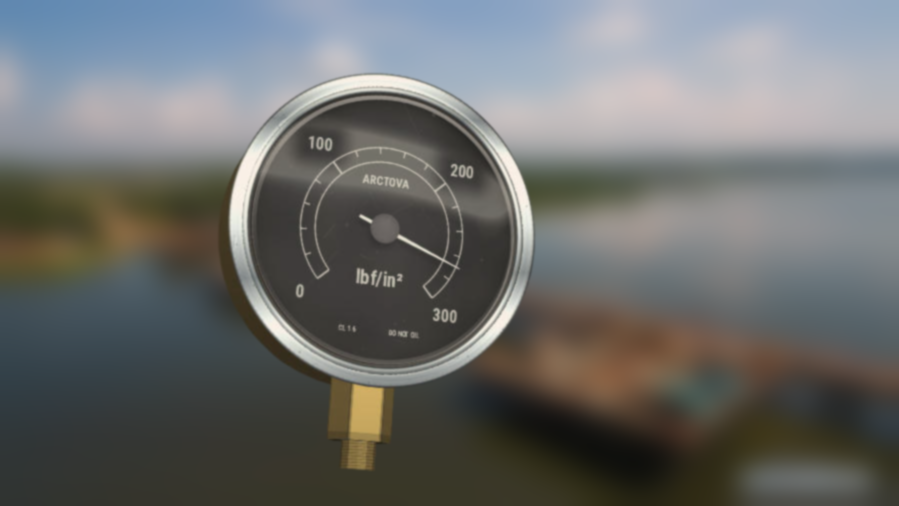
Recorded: 270 (psi)
